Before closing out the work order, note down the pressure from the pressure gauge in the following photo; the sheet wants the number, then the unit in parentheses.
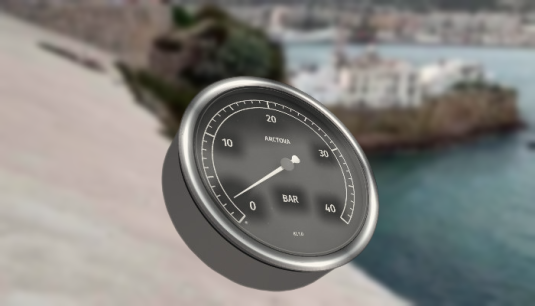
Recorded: 2 (bar)
